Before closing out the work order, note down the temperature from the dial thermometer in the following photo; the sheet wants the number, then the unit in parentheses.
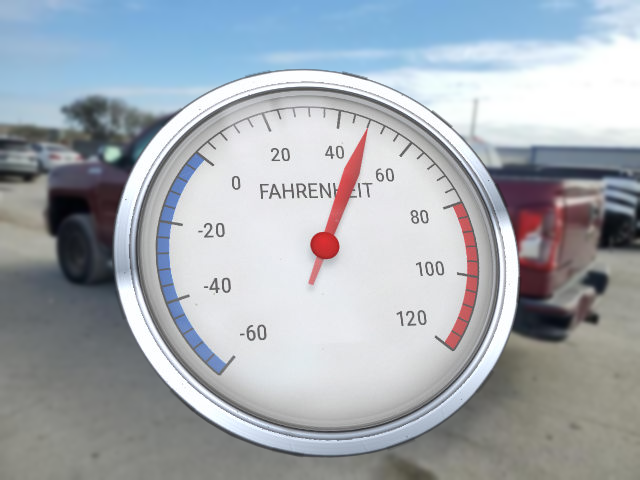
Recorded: 48 (°F)
